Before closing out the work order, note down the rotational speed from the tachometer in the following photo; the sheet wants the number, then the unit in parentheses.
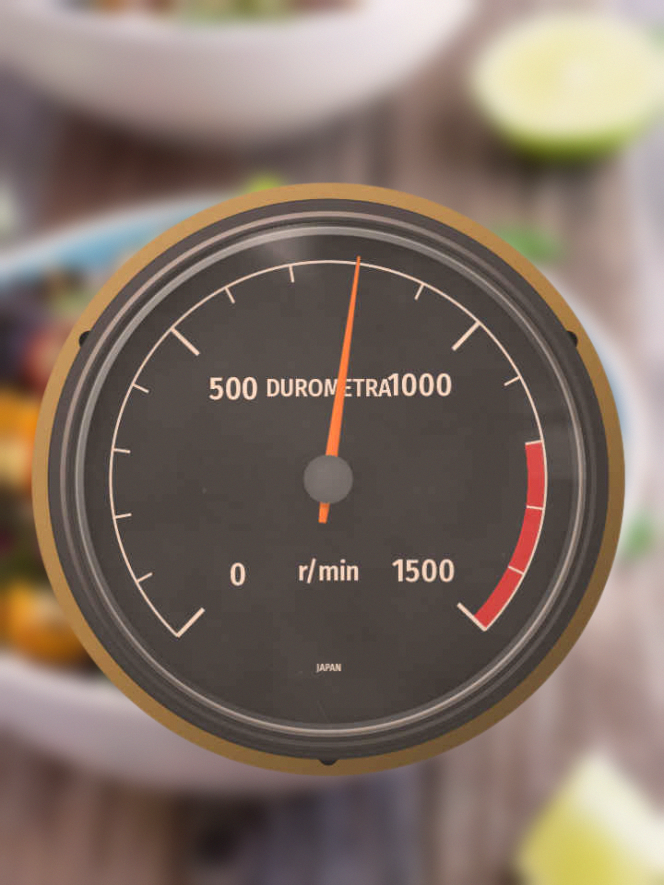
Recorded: 800 (rpm)
